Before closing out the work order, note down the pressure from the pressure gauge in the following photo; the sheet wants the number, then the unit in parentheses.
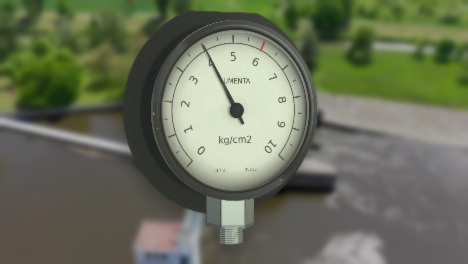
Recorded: 4 (kg/cm²)
